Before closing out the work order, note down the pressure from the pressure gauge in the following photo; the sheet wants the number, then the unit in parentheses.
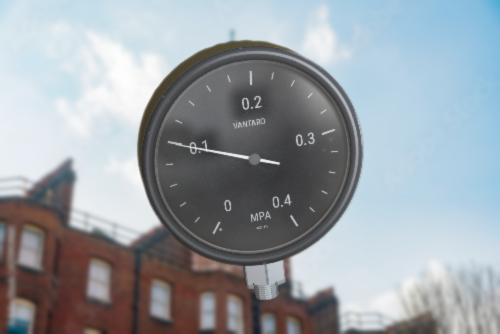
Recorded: 0.1 (MPa)
